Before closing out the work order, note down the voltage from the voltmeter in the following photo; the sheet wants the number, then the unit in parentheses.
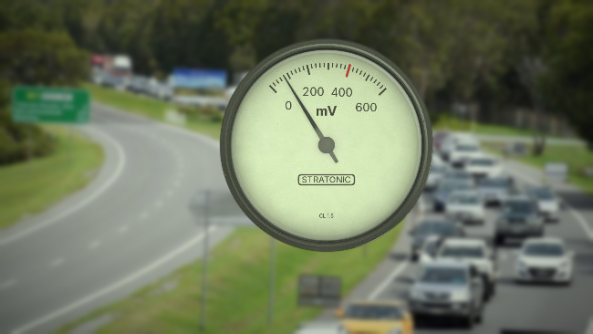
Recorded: 80 (mV)
